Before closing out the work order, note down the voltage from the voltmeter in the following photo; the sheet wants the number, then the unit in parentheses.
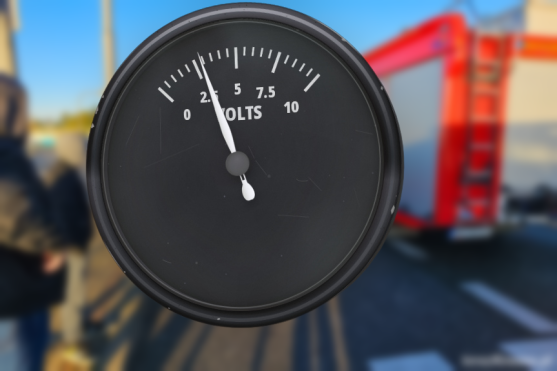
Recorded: 3 (V)
